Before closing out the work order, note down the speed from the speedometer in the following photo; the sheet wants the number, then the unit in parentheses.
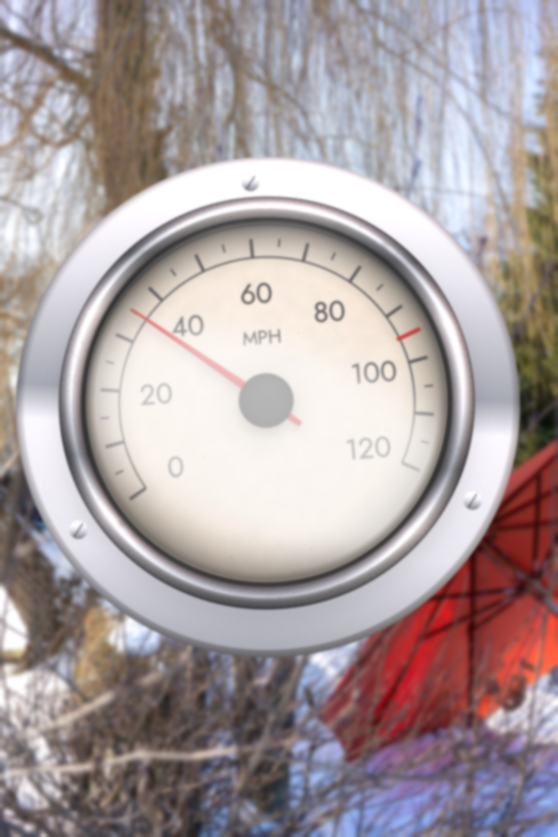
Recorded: 35 (mph)
